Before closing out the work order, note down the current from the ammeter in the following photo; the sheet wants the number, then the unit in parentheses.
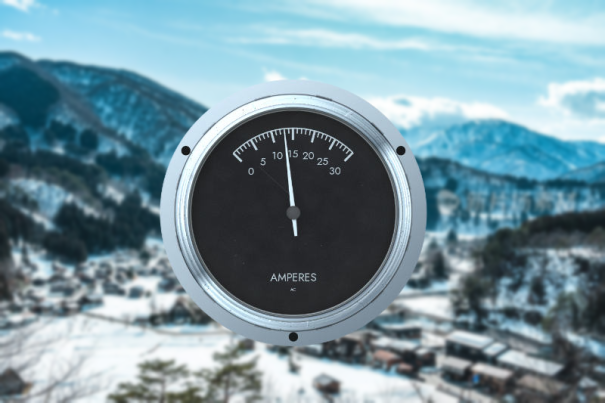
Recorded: 13 (A)
